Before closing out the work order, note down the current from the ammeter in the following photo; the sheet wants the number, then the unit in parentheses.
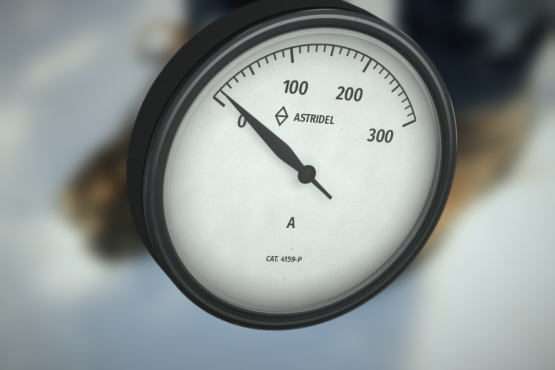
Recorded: 10 (A)
